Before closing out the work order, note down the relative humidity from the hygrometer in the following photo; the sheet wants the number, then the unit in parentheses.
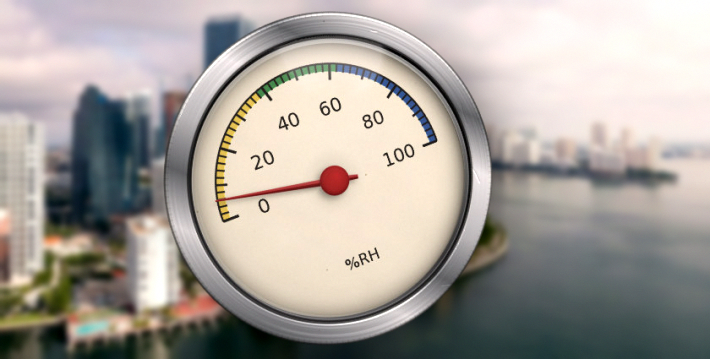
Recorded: 6 (%)
